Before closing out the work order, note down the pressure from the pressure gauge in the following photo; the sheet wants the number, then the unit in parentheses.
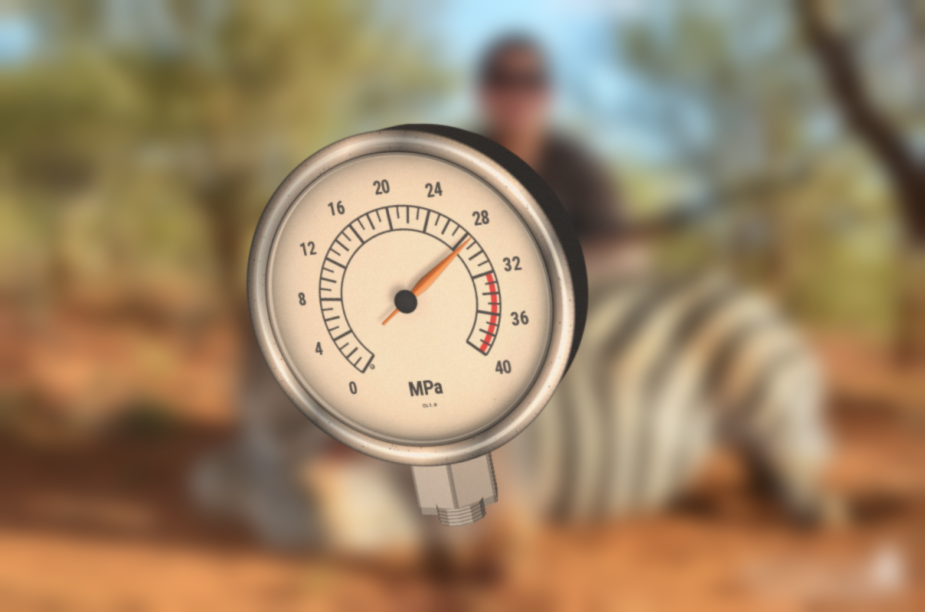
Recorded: 28.5 (MPa)
